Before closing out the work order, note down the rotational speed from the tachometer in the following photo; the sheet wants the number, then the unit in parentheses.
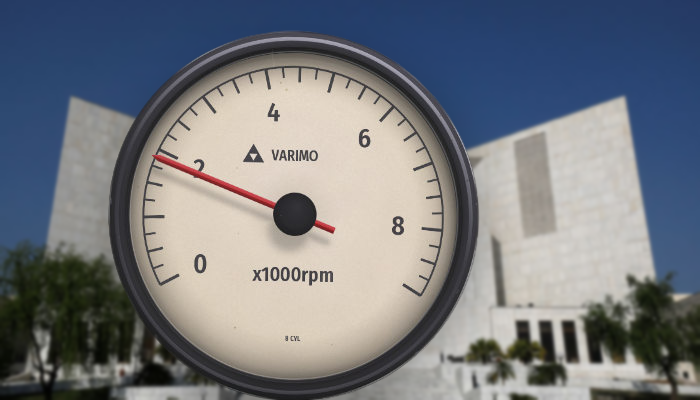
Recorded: 1875 (rpm)
